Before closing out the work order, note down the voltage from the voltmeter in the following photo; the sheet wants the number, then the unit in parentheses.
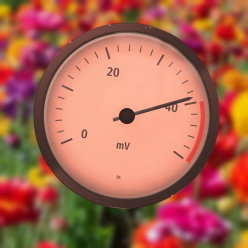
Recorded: 39 (mV)
